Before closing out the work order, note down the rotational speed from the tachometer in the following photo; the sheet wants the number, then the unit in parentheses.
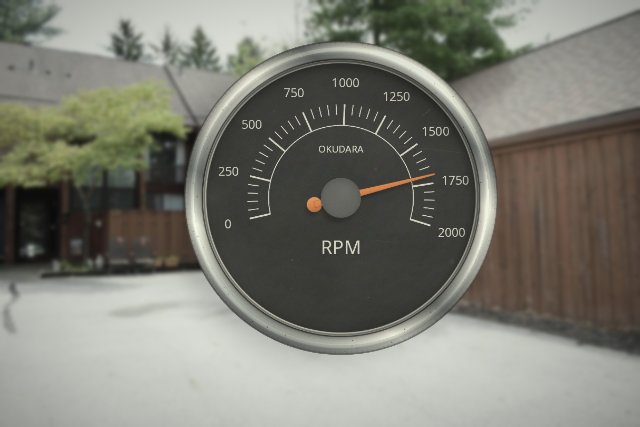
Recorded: 1700 (rpm)
